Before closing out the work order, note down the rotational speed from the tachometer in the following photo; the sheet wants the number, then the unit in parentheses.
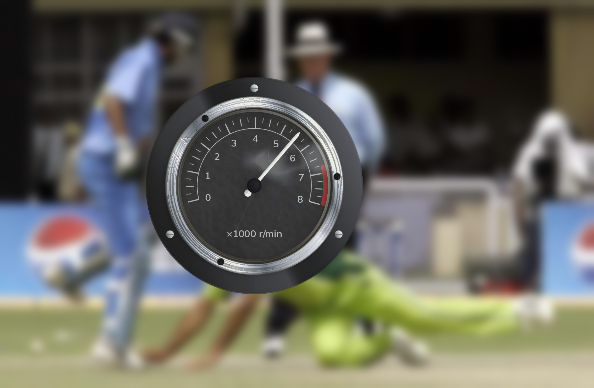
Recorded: 5500 (rpm)
